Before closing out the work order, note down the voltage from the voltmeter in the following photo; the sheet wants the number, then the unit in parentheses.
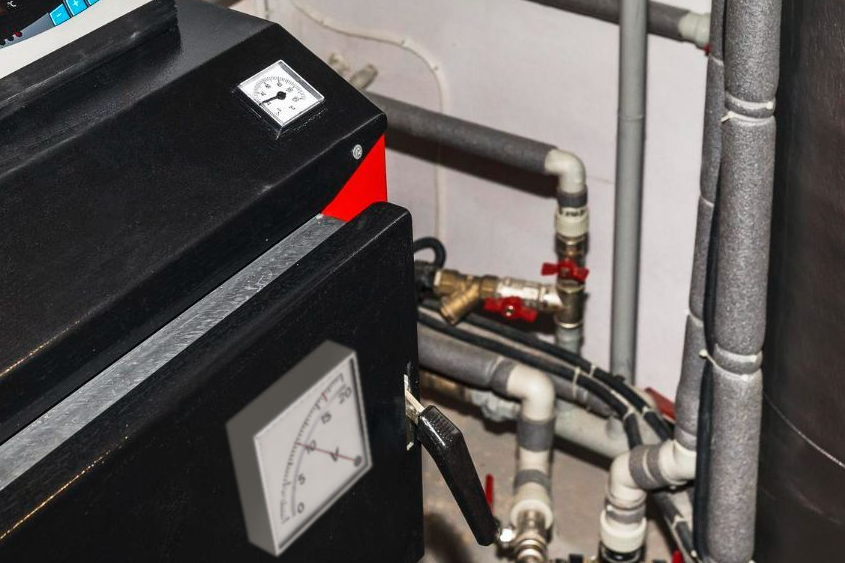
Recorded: 10 (V)
